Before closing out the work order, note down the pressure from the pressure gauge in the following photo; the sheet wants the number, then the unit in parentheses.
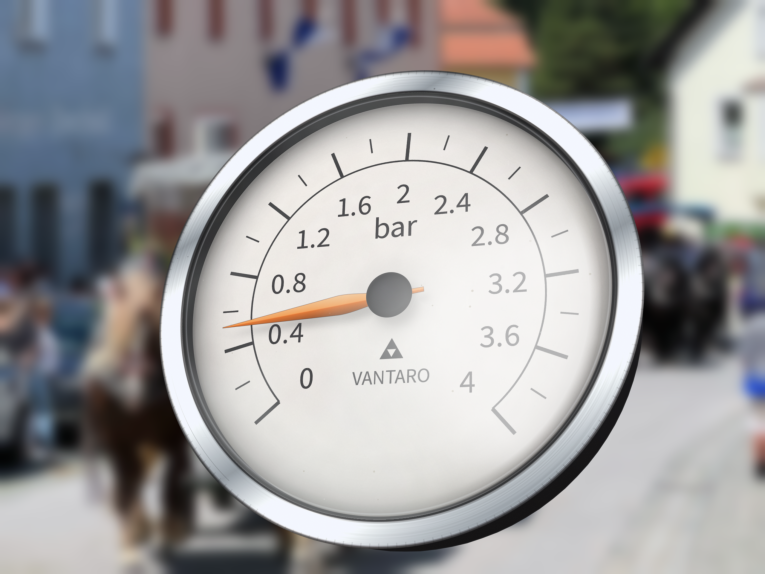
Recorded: 0.5 (bar)
